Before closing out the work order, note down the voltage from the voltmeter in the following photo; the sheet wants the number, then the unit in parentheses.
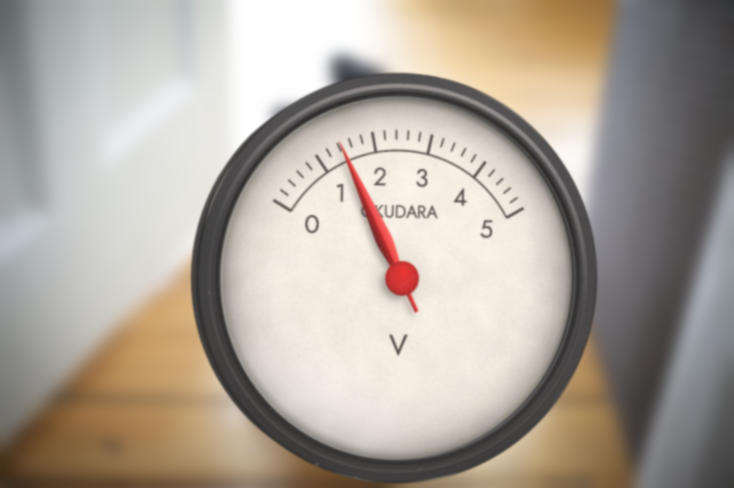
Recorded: 1.4 (V)
